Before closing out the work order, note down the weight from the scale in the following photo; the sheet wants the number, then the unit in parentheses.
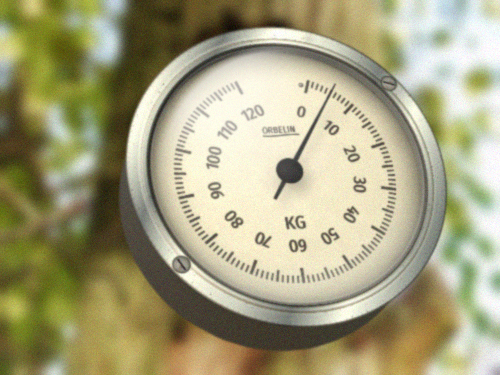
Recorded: 5 (kg)
